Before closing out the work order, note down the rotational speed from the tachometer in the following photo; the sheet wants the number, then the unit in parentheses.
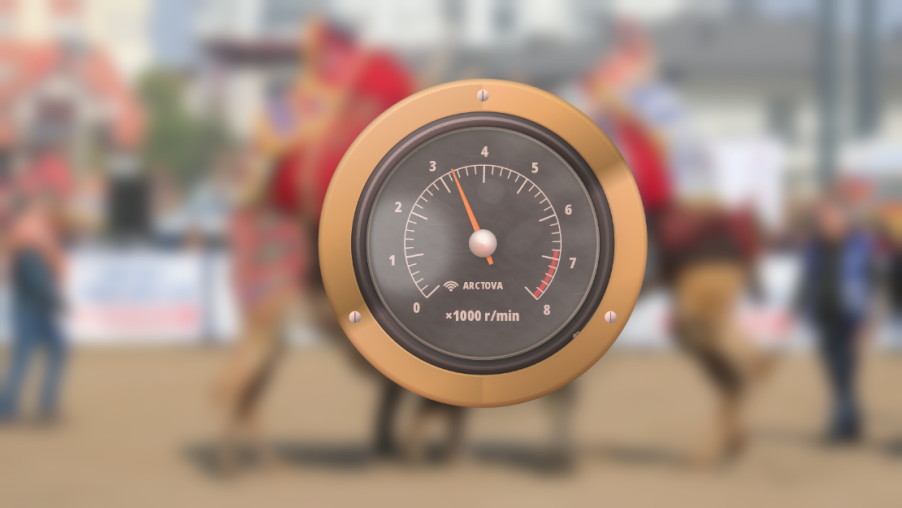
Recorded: 3300 (rpm)
